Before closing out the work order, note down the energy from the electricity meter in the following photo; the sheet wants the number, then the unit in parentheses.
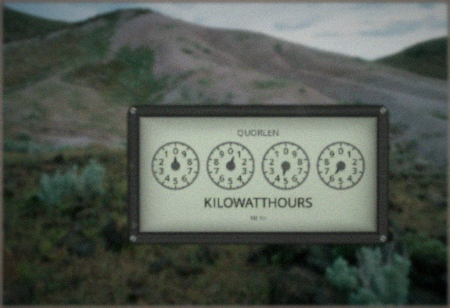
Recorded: 46 (kWh)
